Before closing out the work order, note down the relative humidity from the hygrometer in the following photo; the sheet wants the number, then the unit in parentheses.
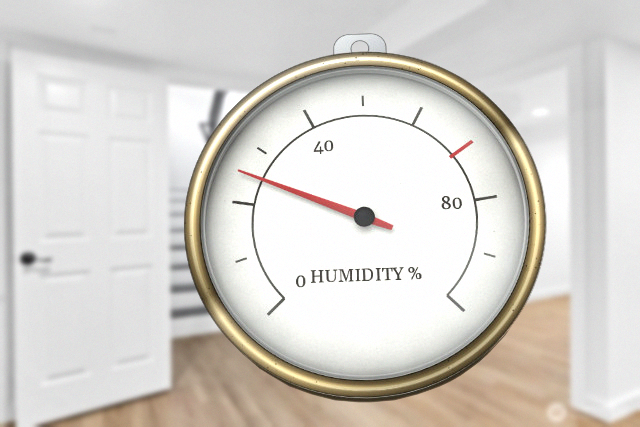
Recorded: 25 (%)
